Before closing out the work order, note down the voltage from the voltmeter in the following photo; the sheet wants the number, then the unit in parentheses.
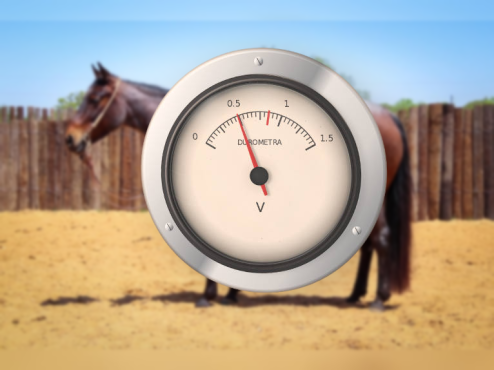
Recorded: 0.5 (V)
